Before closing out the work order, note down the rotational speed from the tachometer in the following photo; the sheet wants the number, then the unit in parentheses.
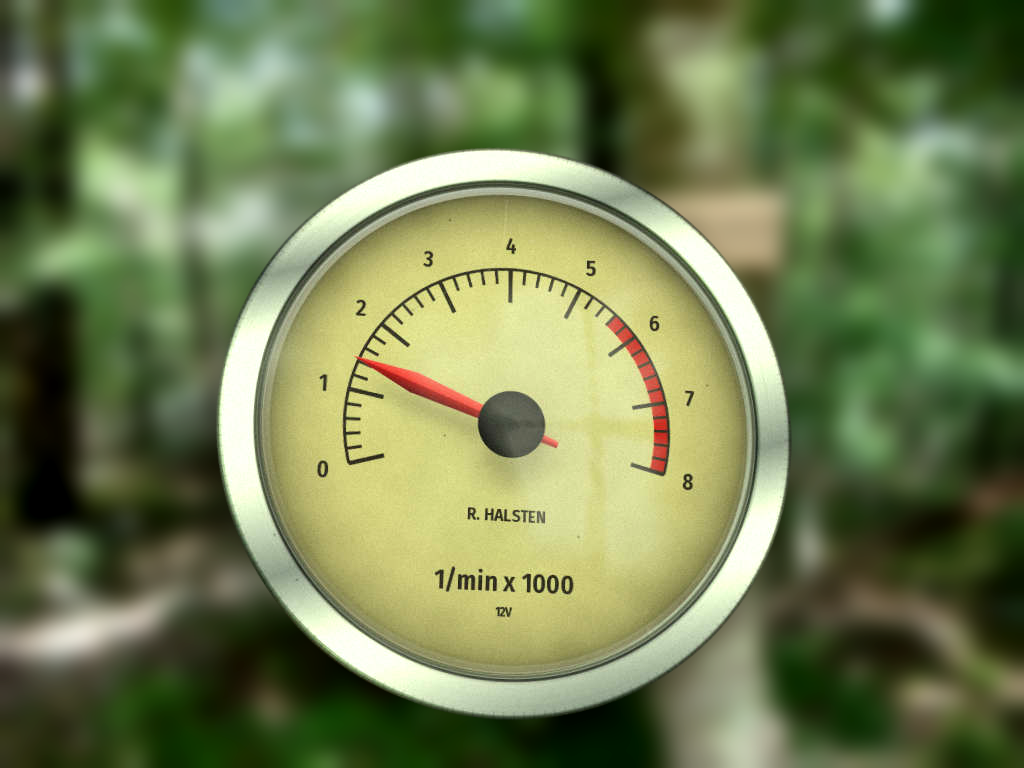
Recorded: 1400 (rpm)
